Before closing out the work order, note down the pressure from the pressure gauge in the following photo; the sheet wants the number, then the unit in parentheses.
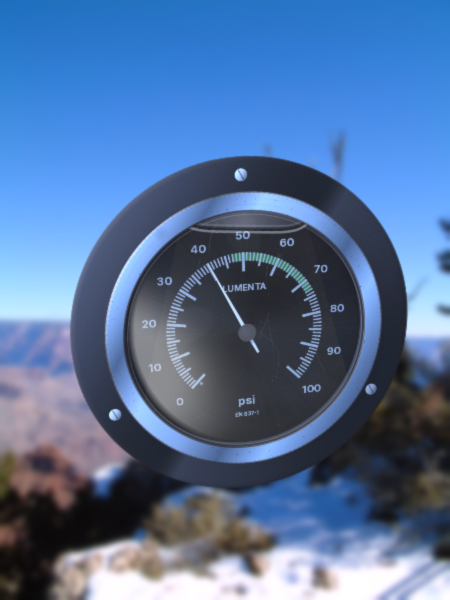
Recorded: 40 (psi)
